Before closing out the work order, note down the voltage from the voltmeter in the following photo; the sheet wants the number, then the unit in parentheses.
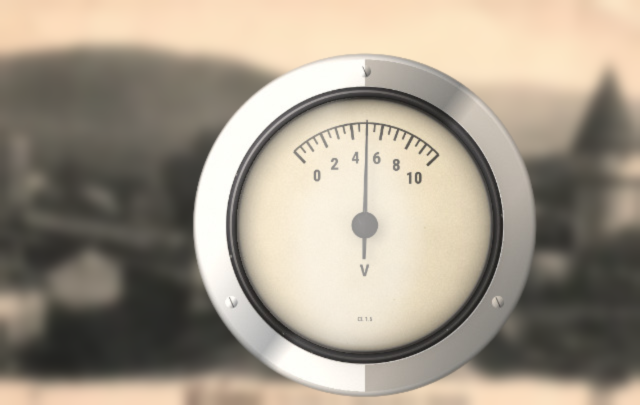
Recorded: 5 (V)
